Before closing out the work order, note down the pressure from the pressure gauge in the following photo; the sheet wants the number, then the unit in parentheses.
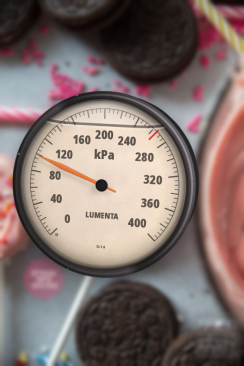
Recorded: 100 (kPa)
